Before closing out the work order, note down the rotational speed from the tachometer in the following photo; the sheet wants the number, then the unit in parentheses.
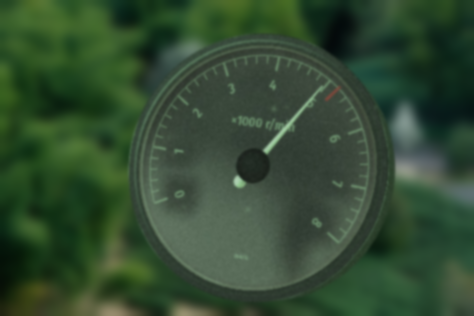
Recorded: 5000 (rpm)
